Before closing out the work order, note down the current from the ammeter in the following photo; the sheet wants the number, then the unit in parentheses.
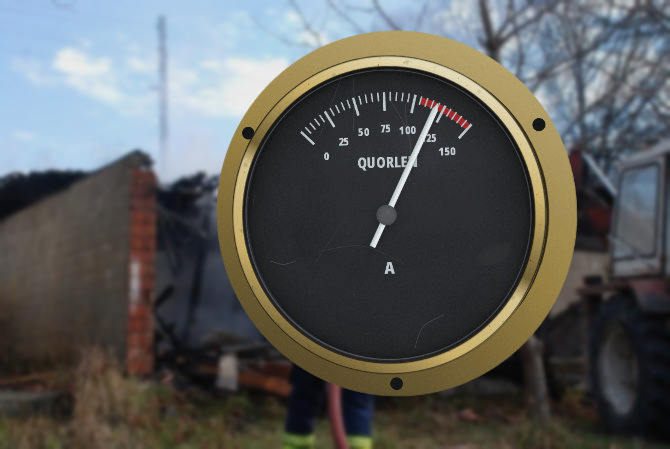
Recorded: 120 (A)
